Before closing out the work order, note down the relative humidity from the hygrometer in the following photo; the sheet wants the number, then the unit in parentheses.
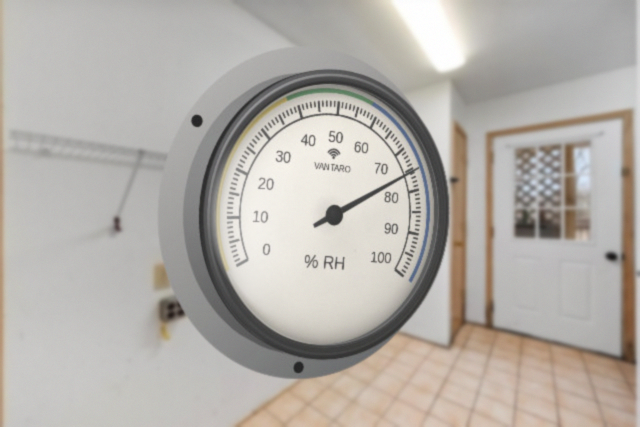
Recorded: 75 (%)
